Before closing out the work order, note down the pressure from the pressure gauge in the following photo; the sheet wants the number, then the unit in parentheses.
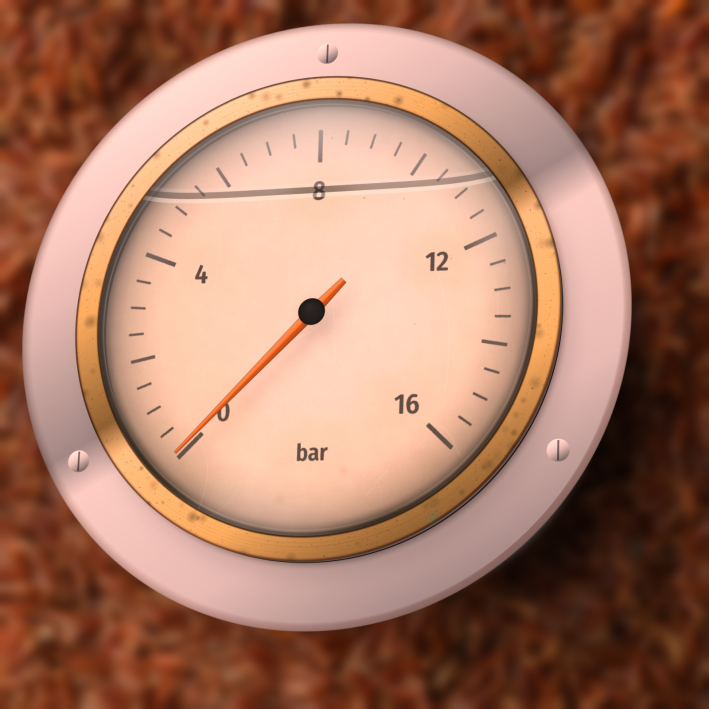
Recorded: 0 (bar)
